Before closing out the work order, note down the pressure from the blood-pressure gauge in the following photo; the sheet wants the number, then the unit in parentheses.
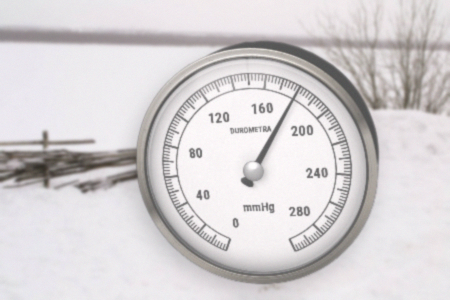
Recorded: 180 (mmHg)
